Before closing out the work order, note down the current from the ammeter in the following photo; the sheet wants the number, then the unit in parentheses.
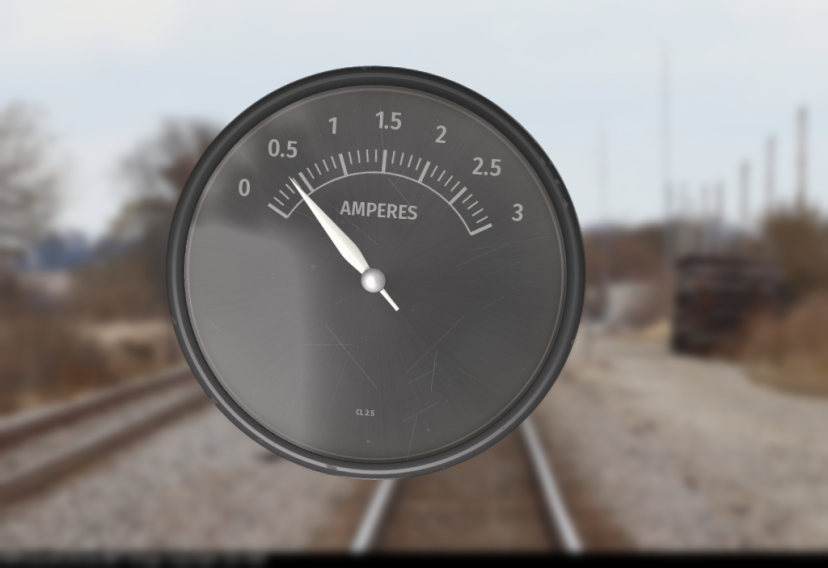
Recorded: 0.4 (A)
